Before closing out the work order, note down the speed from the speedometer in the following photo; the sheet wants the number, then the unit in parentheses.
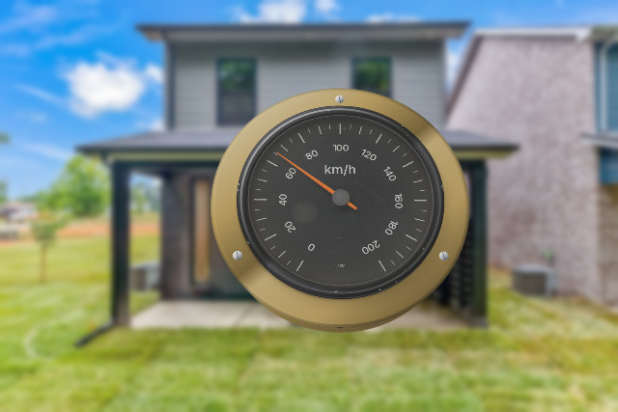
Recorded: 65 (km/h)
